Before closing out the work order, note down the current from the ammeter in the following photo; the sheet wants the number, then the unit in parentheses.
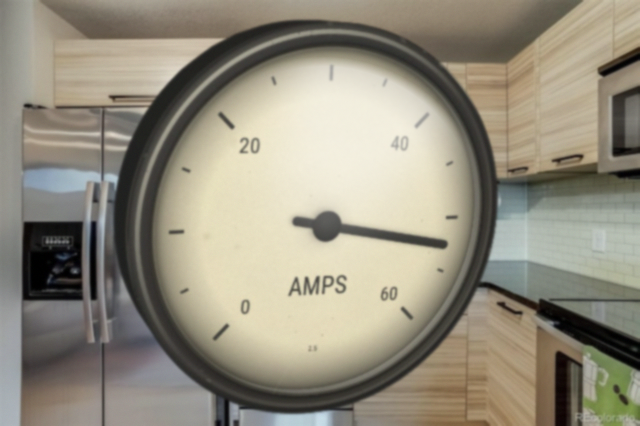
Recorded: 52.5 (A)
